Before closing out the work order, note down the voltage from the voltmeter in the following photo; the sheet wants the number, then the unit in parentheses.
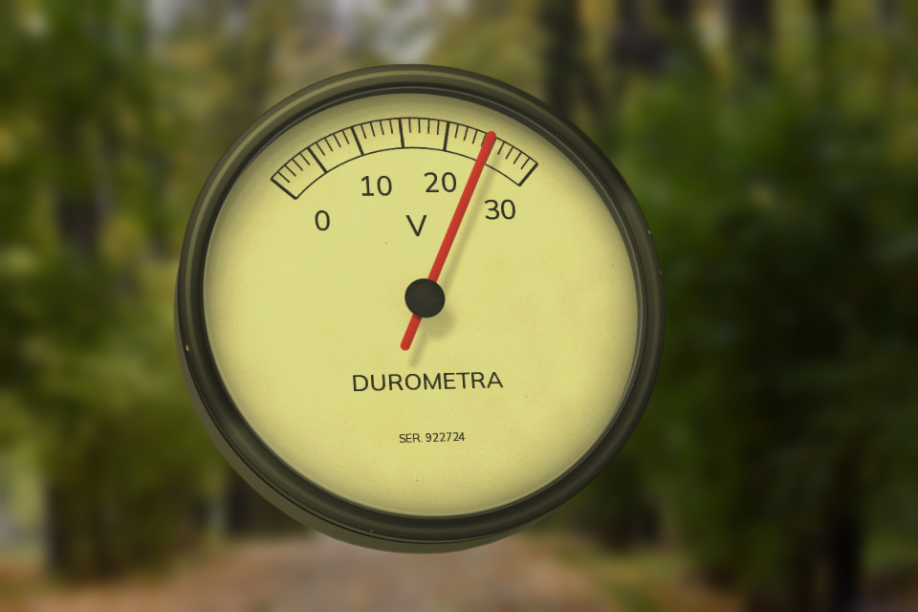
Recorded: 24.5 (V)
